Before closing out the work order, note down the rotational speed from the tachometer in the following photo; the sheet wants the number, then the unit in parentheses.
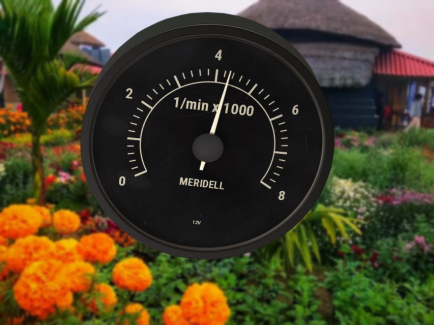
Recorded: 4300 (rpm)
